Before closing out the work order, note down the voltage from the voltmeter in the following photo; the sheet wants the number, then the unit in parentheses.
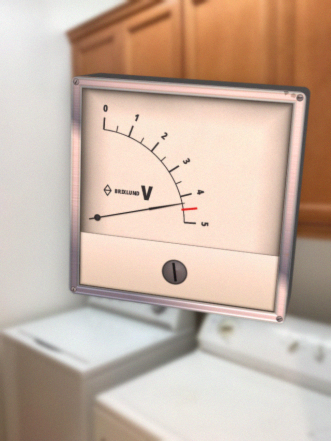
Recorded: 4.25 (V)
